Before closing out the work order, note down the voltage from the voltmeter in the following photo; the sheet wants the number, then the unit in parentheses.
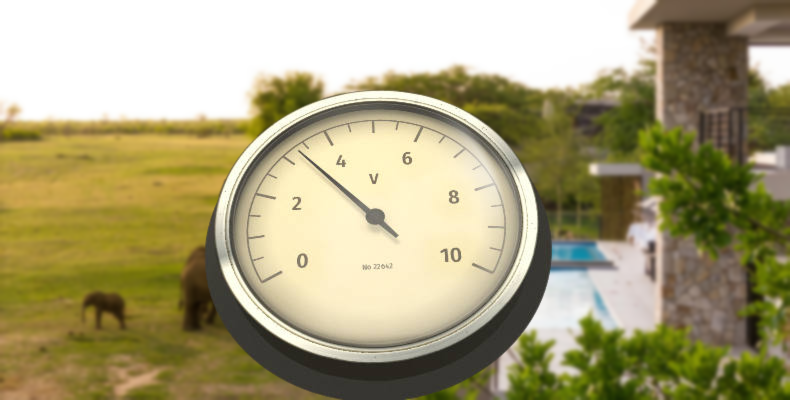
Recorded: 3.25 (V)
